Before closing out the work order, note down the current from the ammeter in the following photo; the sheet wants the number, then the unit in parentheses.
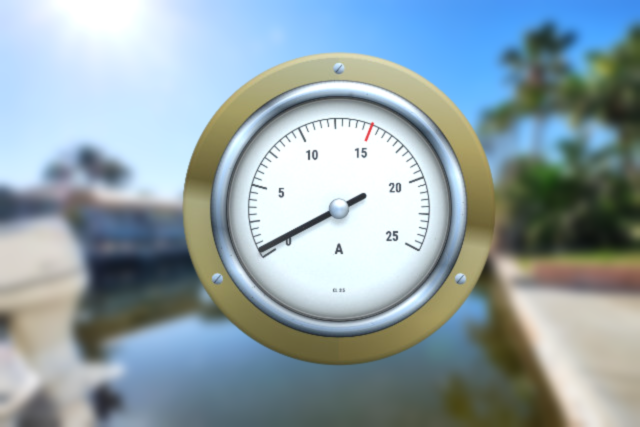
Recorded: 0.5 (A)
